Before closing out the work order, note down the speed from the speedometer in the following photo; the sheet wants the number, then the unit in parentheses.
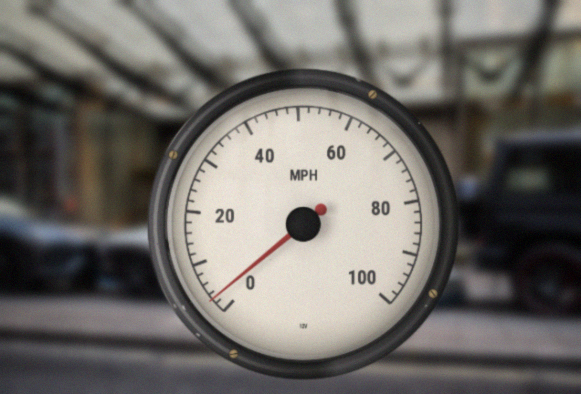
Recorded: 3 (mph)
